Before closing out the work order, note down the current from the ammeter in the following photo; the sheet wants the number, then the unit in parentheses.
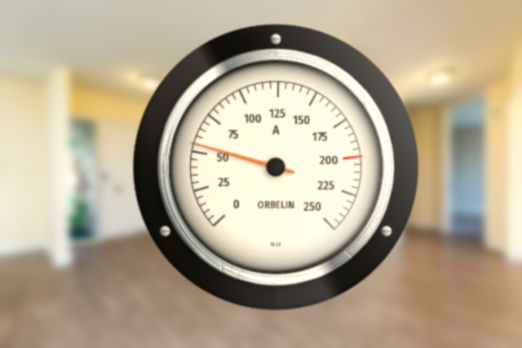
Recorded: 55 (A)
